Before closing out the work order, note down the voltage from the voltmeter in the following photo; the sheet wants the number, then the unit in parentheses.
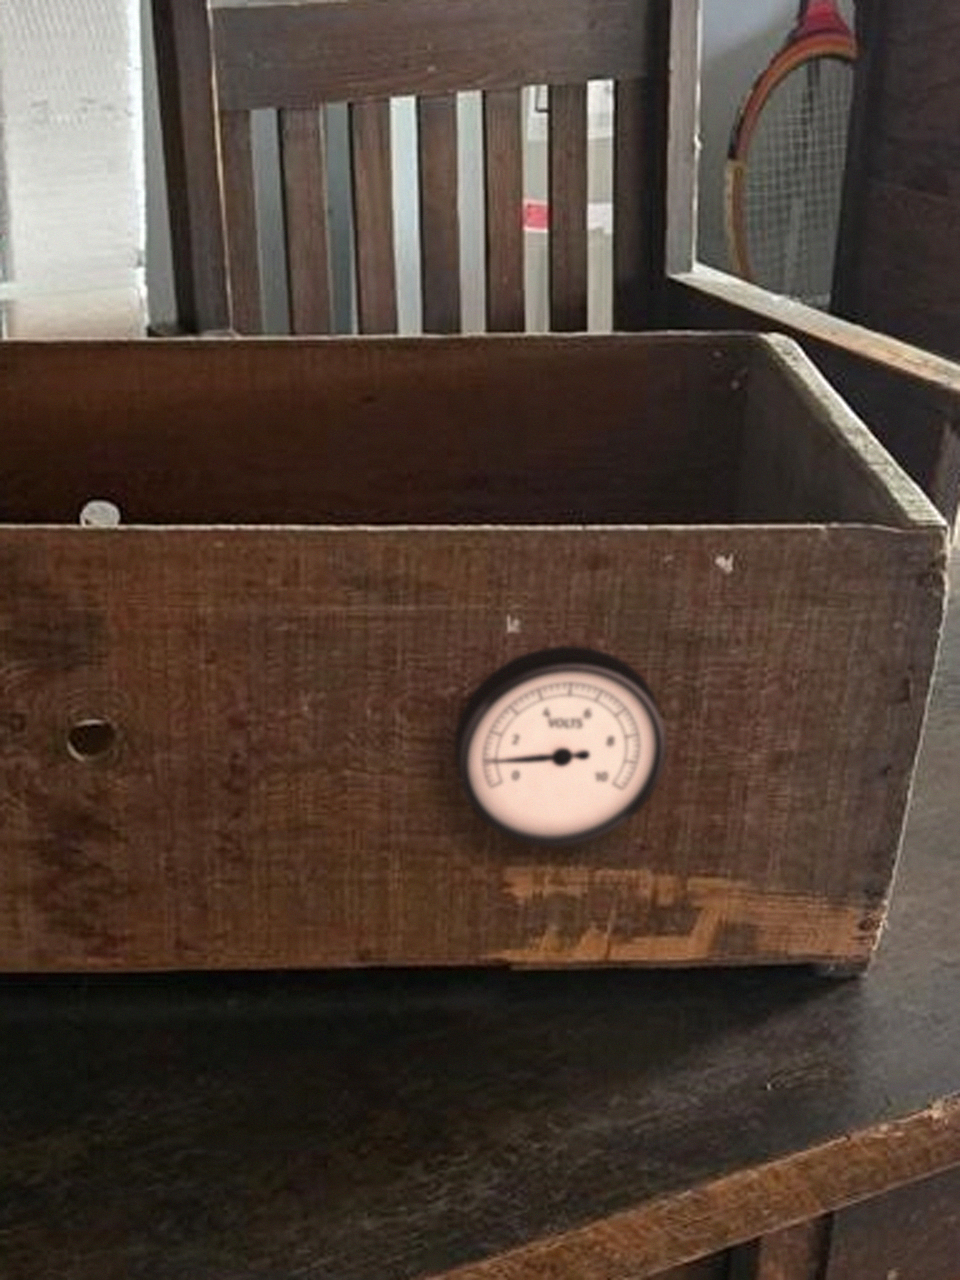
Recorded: 1 (V)
